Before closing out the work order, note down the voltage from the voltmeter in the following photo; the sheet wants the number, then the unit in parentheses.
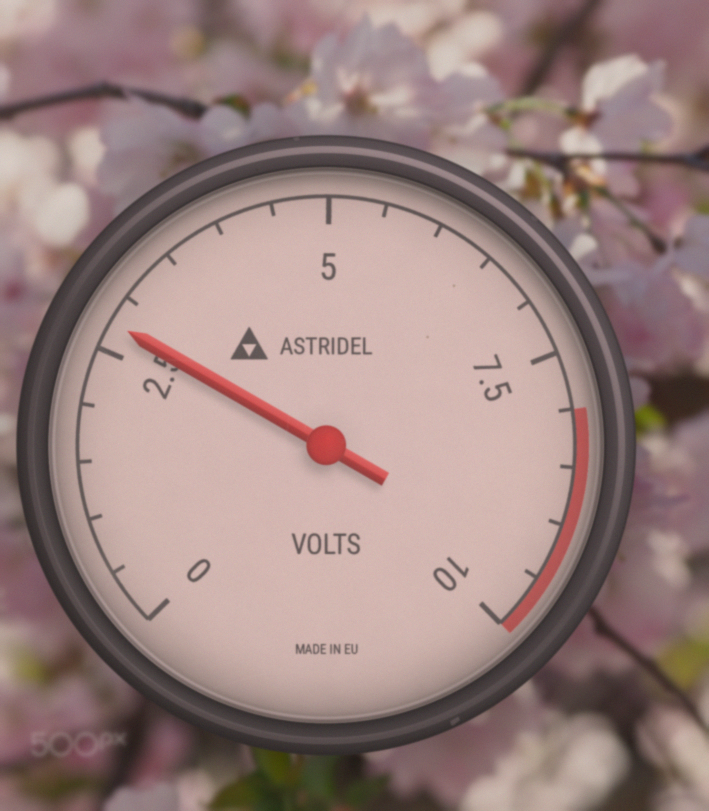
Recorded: 2.75 (V)
